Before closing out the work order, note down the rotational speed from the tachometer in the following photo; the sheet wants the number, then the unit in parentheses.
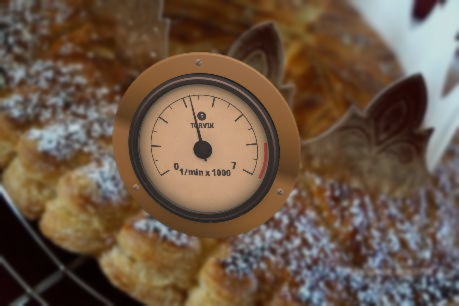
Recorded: 3250 (rpm)
